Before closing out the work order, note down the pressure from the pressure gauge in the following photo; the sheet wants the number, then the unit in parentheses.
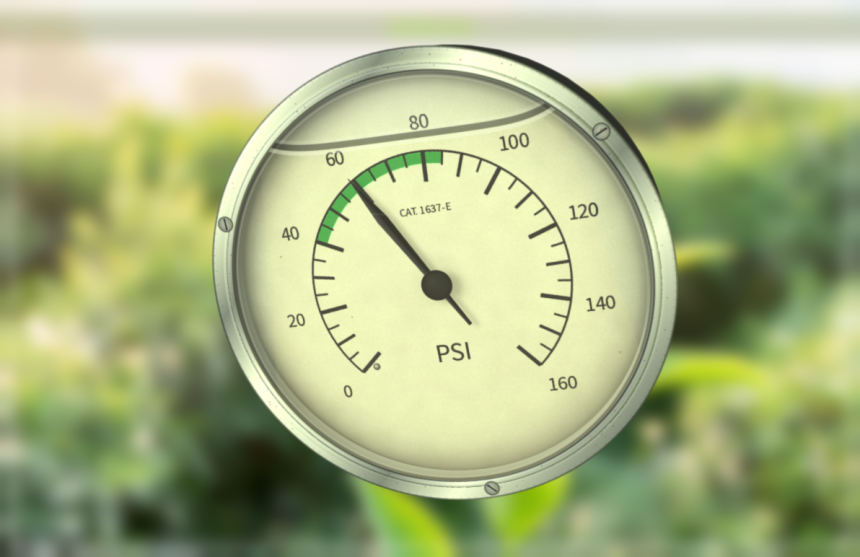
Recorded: 60 (psi)
